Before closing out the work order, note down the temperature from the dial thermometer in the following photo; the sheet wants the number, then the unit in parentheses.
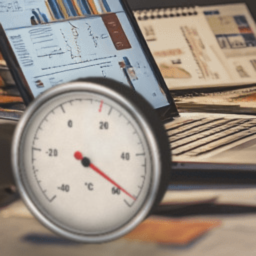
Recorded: 56 (°C)
